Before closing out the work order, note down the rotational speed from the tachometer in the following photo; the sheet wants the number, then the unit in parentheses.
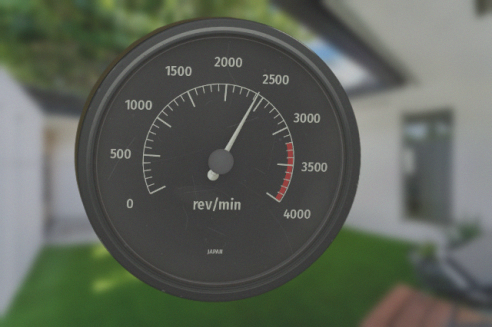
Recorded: 2400 (rpm)
